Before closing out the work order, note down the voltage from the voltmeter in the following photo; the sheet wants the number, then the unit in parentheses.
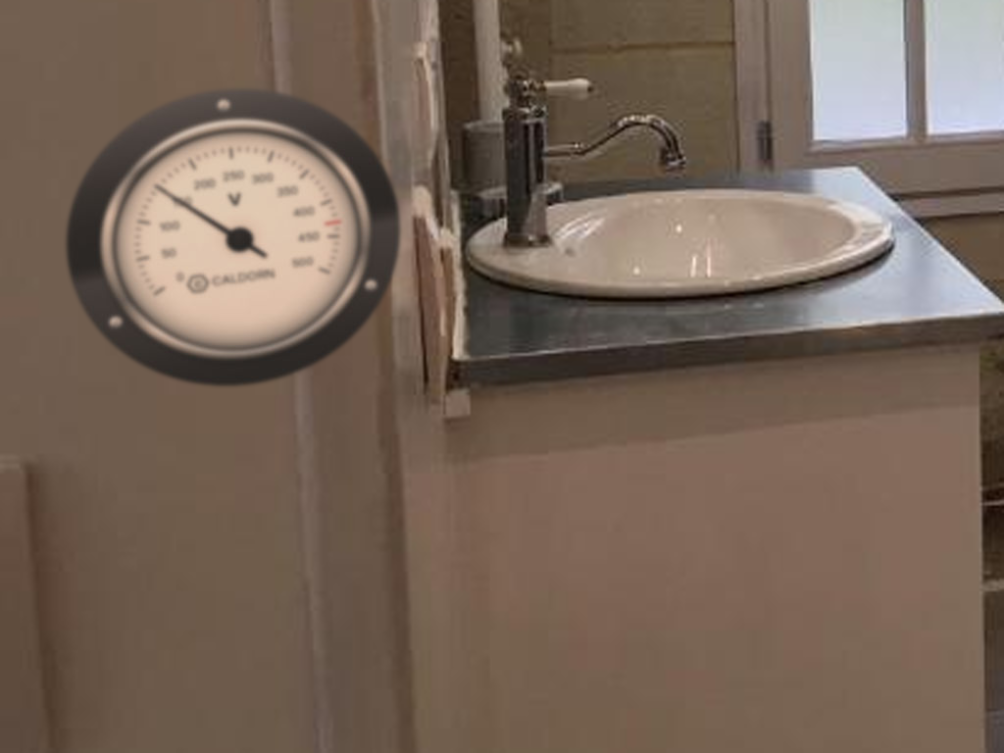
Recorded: 150 (V)
